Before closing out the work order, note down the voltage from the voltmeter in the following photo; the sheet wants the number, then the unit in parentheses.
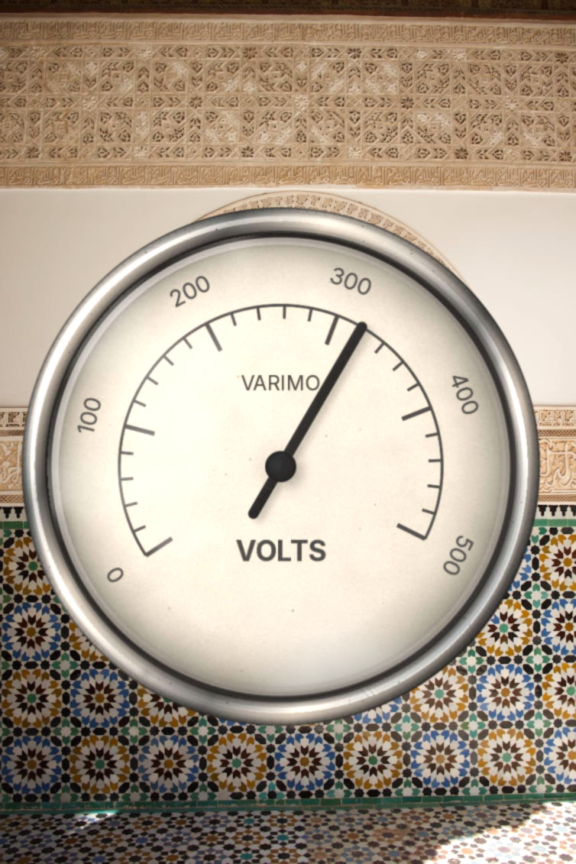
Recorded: 320 (V)
